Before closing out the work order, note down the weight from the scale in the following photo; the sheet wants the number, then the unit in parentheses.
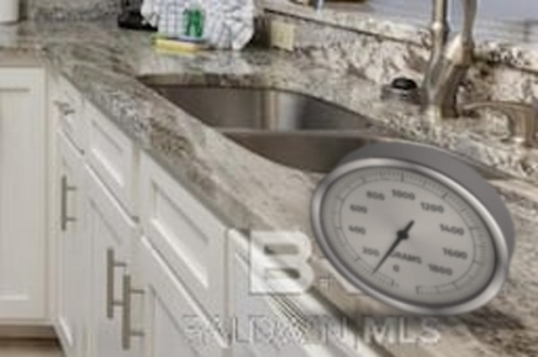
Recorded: 100 (g)
